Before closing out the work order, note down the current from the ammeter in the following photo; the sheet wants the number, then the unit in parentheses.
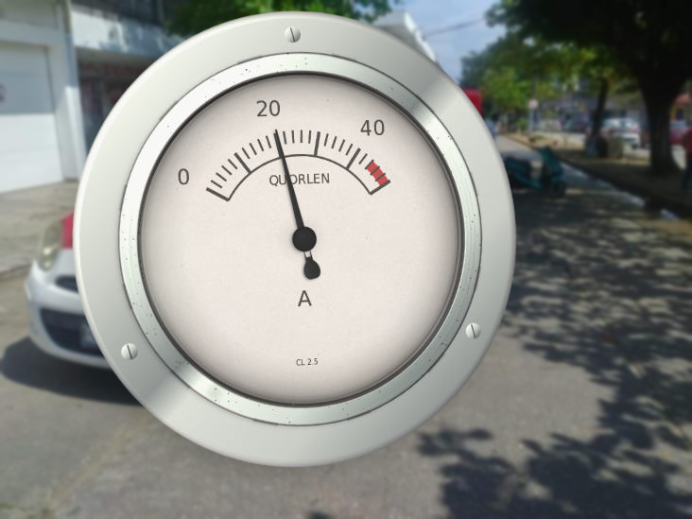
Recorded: 20 (A)
